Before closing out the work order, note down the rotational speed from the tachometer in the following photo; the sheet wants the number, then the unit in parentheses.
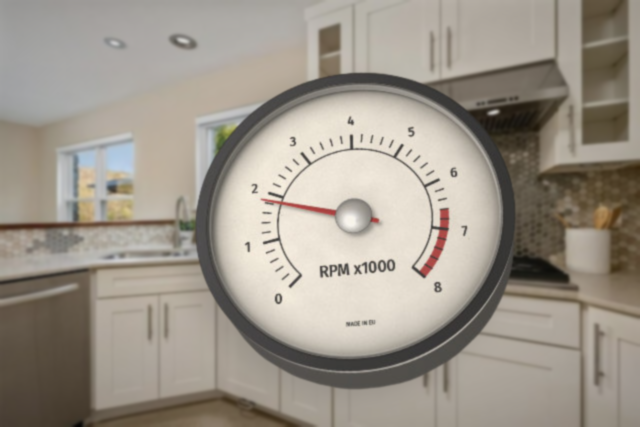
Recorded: 1800 (rpm)
